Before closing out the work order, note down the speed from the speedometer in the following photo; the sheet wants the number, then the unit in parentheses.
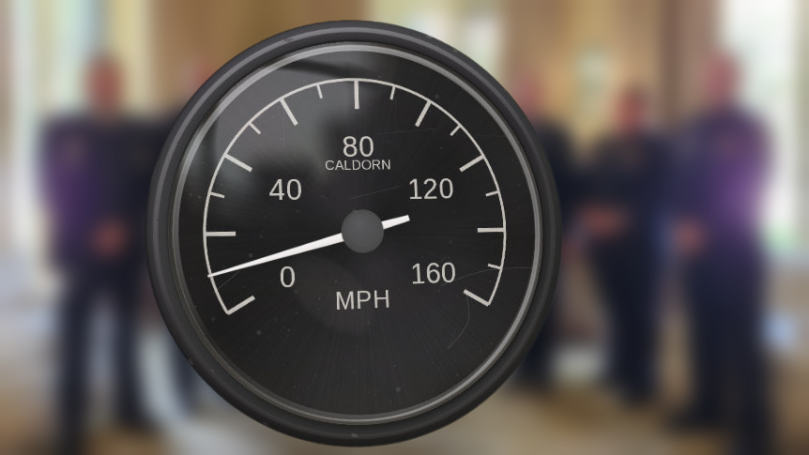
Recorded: 10 (mph)
